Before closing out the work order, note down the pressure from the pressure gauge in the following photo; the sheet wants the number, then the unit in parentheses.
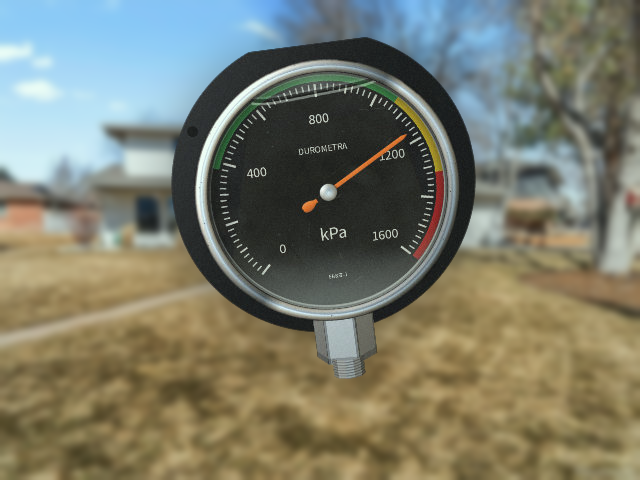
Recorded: 1160 (kPa)
